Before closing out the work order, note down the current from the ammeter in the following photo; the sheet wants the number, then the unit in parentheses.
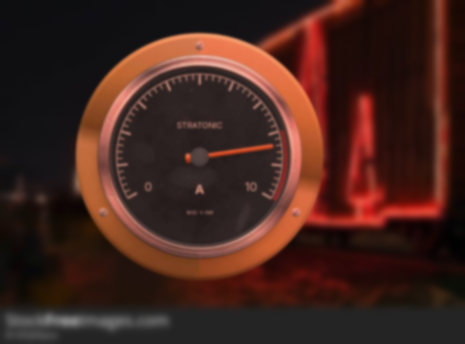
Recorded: 8.4 (A)
